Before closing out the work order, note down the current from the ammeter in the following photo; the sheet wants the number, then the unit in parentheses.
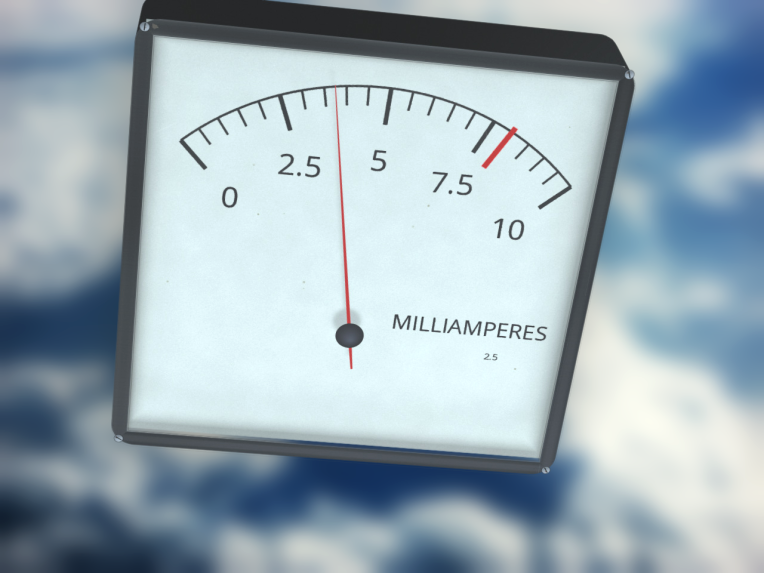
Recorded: 3.75 (mA)
